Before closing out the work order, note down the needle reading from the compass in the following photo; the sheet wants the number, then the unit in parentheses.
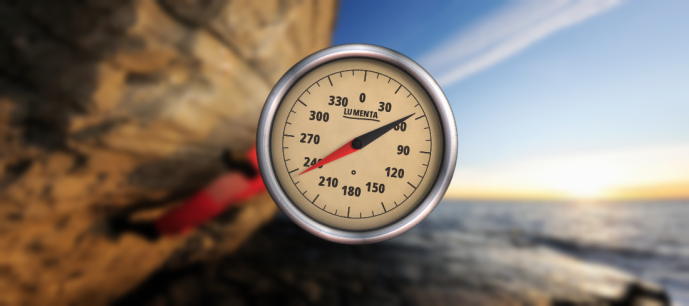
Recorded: 235 (°)
